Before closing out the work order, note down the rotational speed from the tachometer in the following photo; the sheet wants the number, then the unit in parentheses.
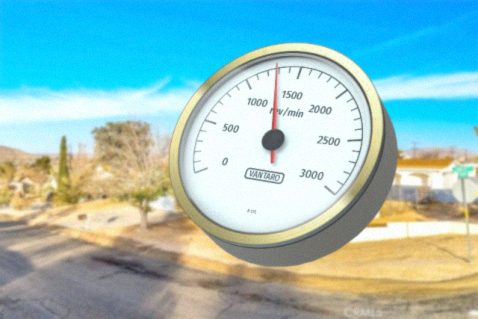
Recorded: 1300 (rpm)
